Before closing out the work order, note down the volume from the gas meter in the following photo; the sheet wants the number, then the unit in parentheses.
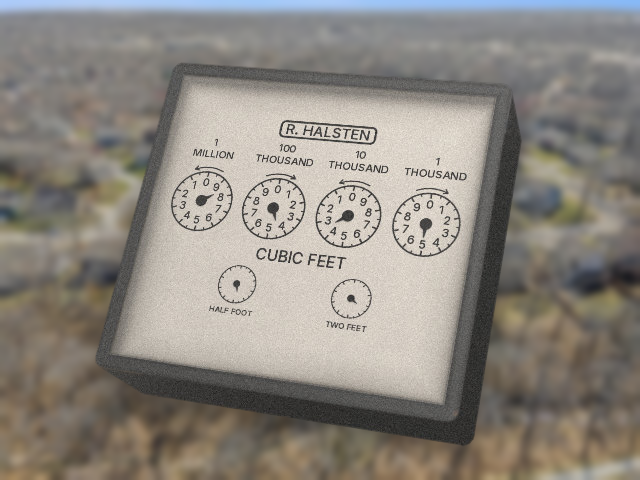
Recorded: 843500 (ft³)
